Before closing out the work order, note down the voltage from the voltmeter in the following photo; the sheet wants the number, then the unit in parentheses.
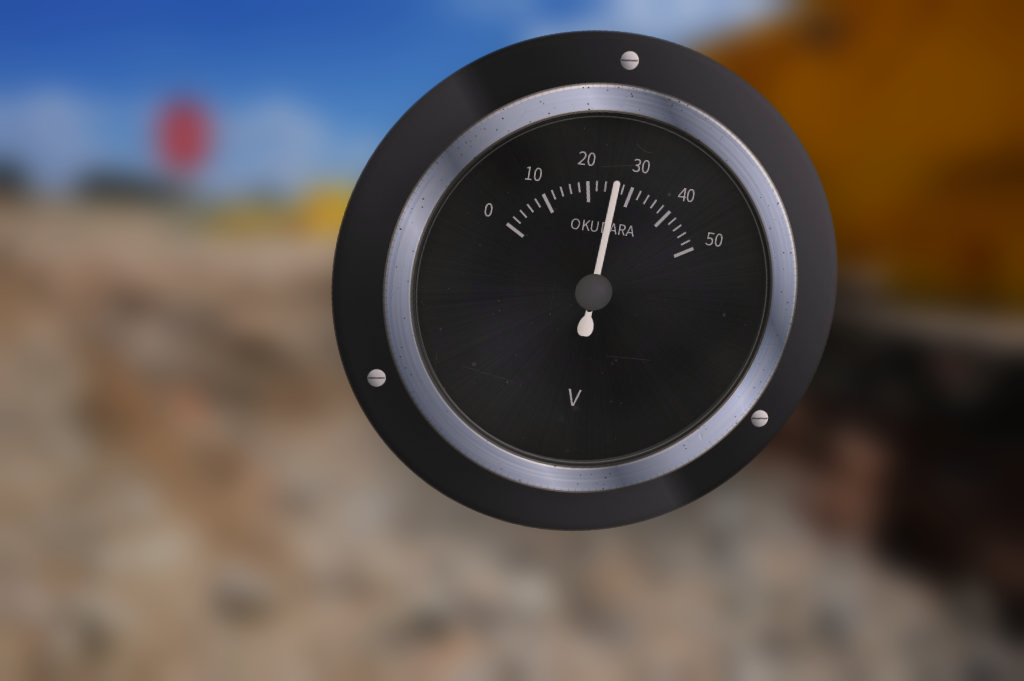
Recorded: 26 (V)
